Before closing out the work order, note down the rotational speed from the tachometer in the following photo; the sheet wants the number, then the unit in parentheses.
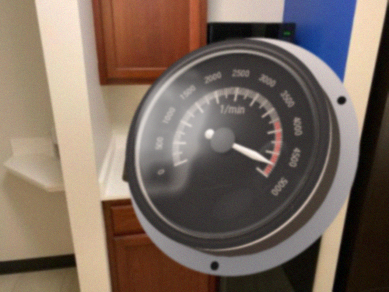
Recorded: 4750 (rpm)
